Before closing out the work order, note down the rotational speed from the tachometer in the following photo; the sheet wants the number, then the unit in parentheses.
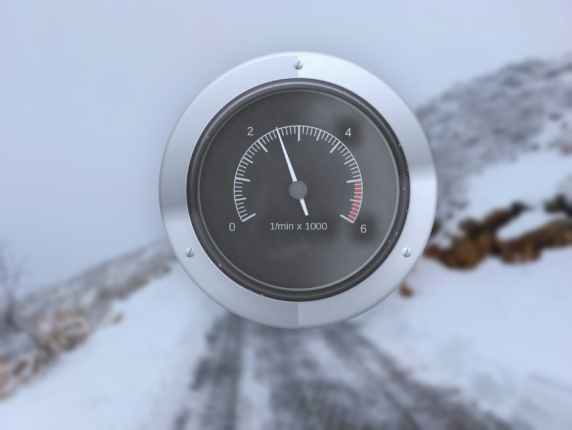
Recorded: 2500 (rpm)
